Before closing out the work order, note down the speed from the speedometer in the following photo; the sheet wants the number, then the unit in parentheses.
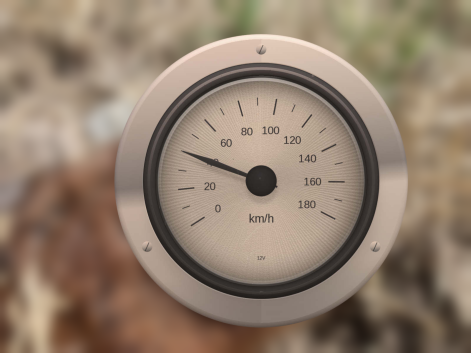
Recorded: 40 (km/h)
